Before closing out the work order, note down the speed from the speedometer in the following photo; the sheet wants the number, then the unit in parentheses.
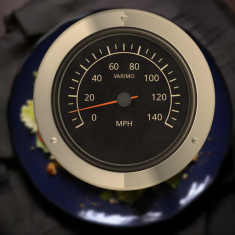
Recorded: 10 (mph)
